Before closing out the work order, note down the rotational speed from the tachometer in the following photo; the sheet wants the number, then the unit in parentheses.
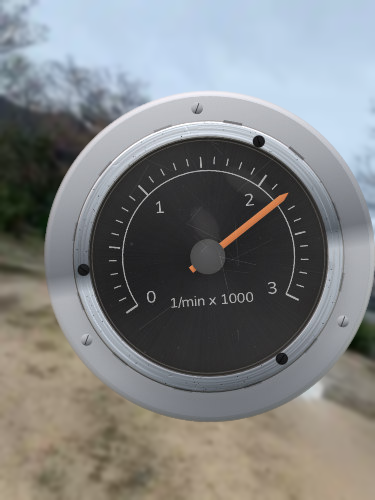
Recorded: 2200 (rpm)
